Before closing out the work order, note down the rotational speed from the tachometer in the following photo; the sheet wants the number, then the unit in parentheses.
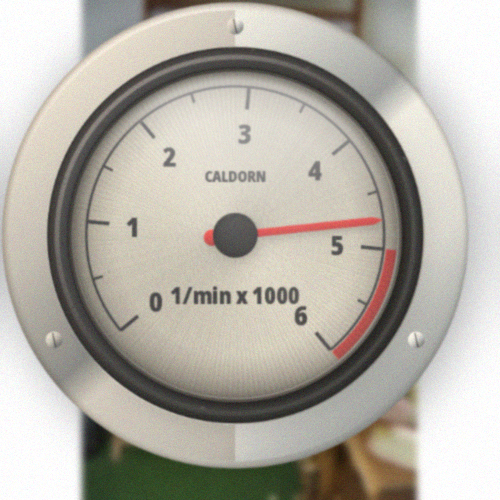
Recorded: 4750 (rpm)
